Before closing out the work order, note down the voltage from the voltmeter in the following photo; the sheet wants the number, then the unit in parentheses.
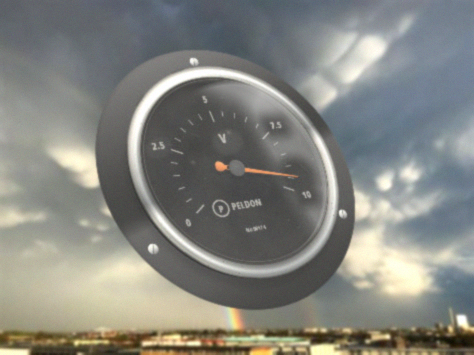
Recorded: 9.5 (V)
